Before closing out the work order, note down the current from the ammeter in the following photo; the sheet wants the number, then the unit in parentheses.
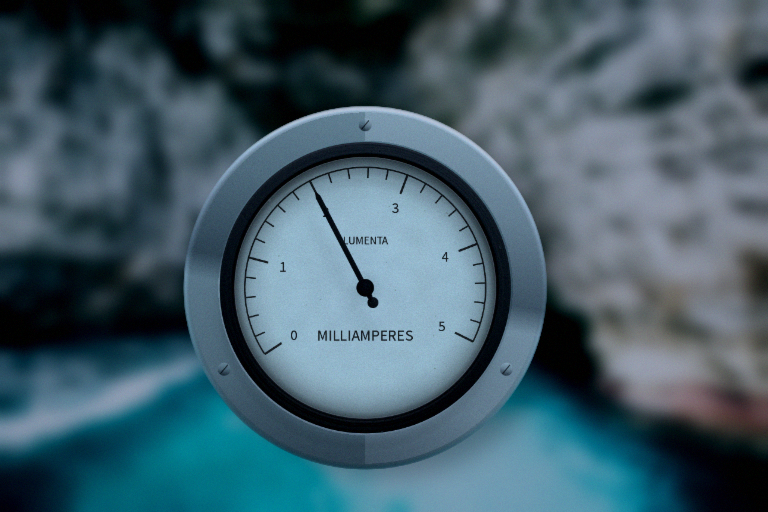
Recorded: 2 (mA)
